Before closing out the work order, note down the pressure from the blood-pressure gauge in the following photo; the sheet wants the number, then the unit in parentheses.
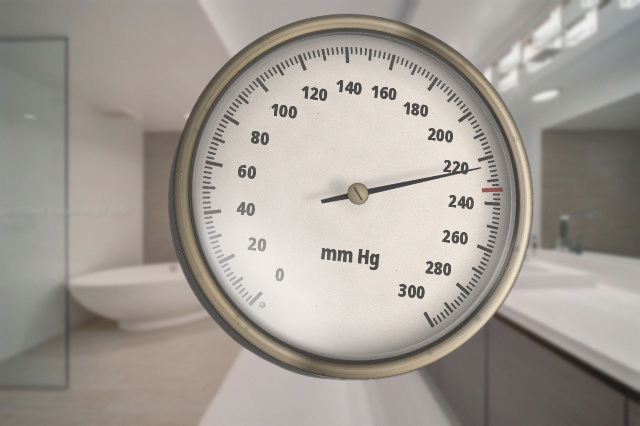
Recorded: 224 (mmHg)
